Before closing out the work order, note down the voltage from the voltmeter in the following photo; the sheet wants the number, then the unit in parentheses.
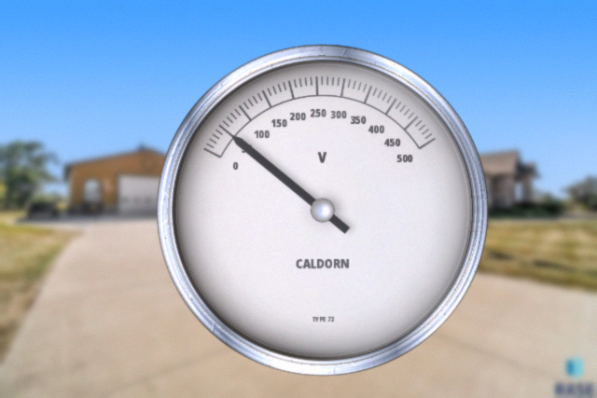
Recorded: 50 (V)
